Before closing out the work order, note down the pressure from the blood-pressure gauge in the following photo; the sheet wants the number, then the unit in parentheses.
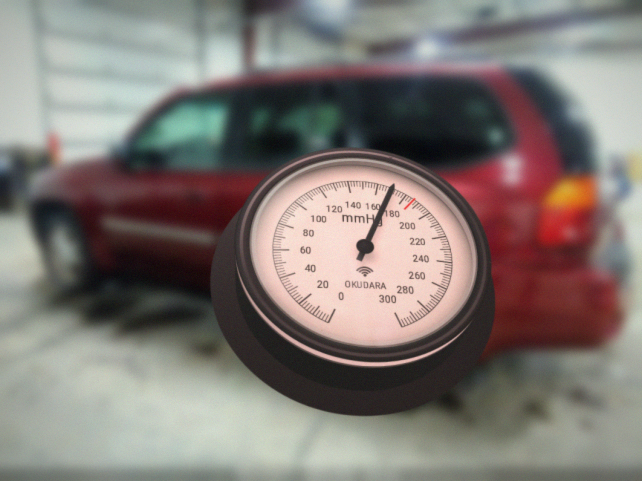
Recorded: 170 (mmHg)
